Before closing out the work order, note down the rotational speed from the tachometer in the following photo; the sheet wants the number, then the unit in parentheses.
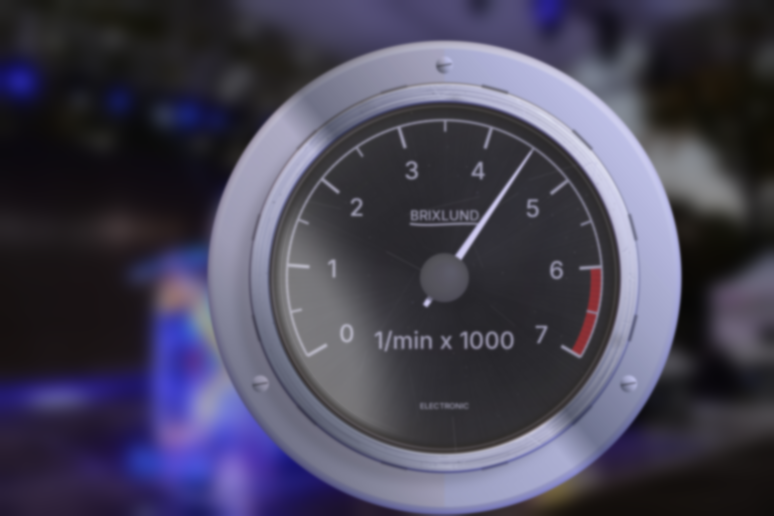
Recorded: 4500 (rpm)
